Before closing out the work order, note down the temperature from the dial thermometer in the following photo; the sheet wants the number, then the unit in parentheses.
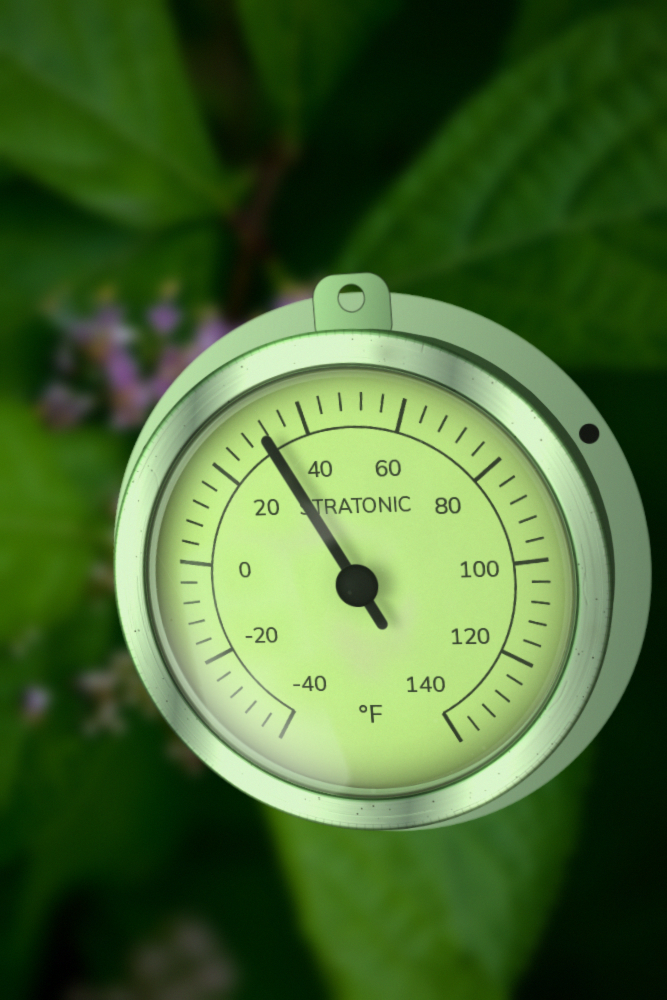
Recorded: 32 (°F)
